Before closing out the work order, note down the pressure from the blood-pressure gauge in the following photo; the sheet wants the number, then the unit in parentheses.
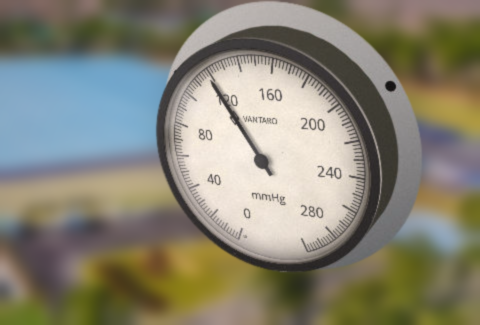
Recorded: 120 (mmHg)
